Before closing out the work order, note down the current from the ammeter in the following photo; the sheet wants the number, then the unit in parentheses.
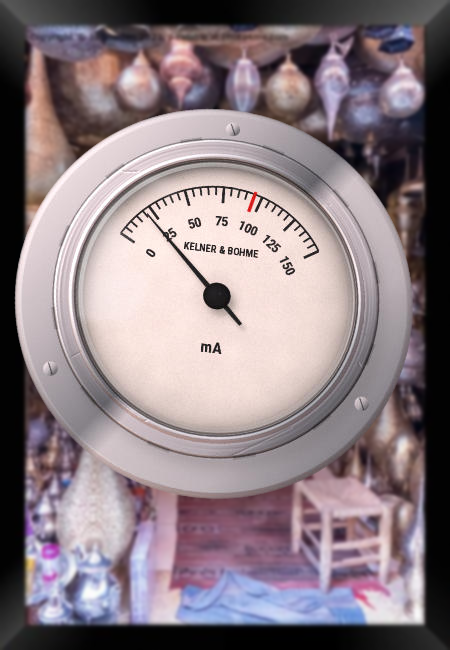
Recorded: 20 (mA)
